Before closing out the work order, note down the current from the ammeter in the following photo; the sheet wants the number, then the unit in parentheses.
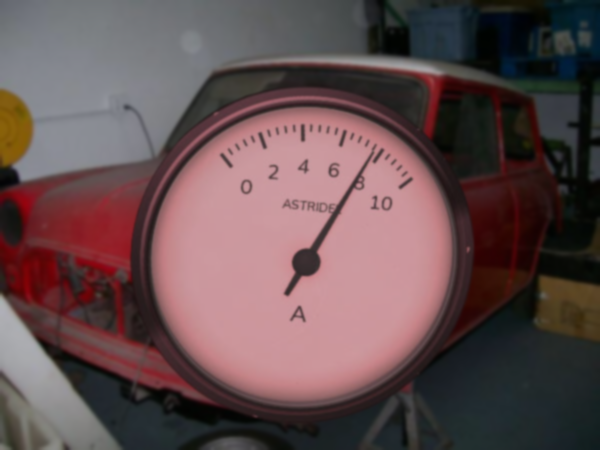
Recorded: 7.6 (A)
